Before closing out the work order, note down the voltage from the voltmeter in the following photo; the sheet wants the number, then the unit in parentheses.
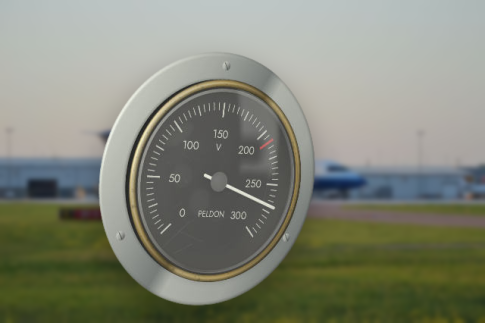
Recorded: 270 (V)
